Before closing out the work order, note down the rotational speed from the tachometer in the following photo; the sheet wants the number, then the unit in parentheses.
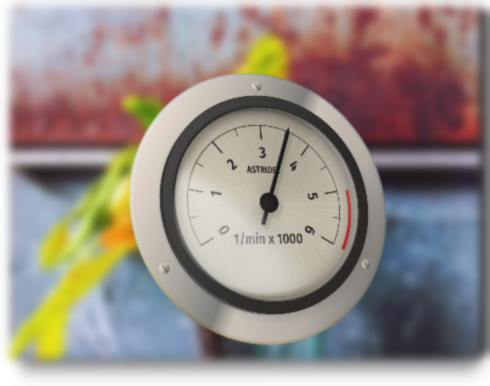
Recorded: 3500 (rpm)
